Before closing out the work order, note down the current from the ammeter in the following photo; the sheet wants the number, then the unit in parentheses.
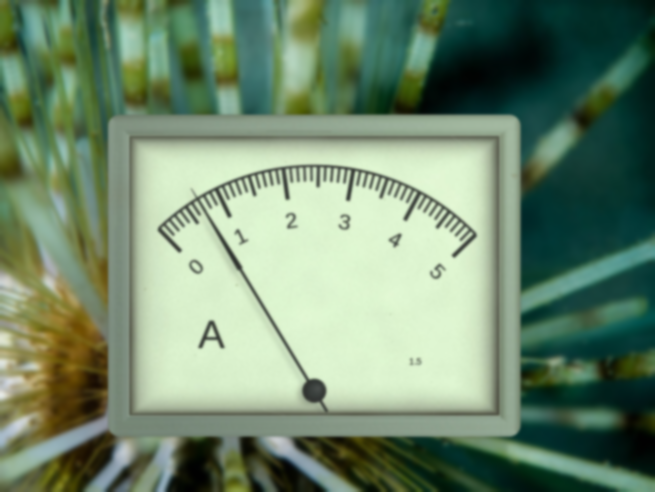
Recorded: 0.7 (A)
